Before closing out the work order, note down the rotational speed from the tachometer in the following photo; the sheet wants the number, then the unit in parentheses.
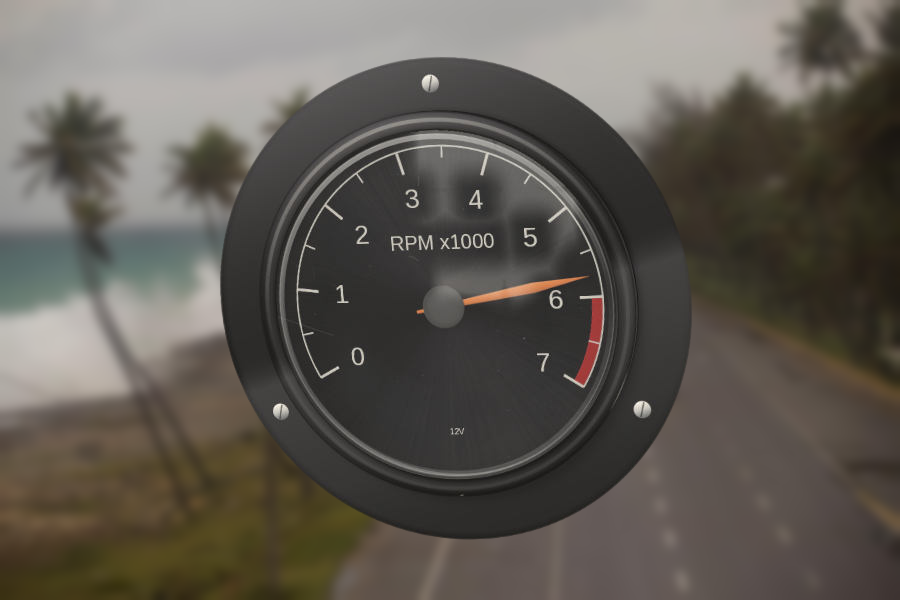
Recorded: 5750 (rpm)
